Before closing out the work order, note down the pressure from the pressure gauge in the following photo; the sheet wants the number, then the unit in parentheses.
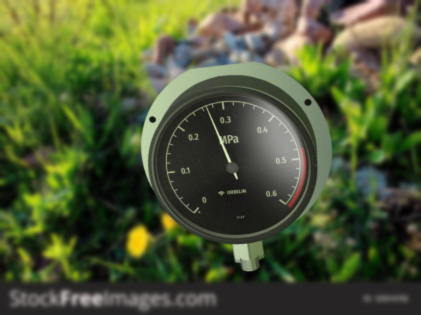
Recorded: 0.27 (MPa)
